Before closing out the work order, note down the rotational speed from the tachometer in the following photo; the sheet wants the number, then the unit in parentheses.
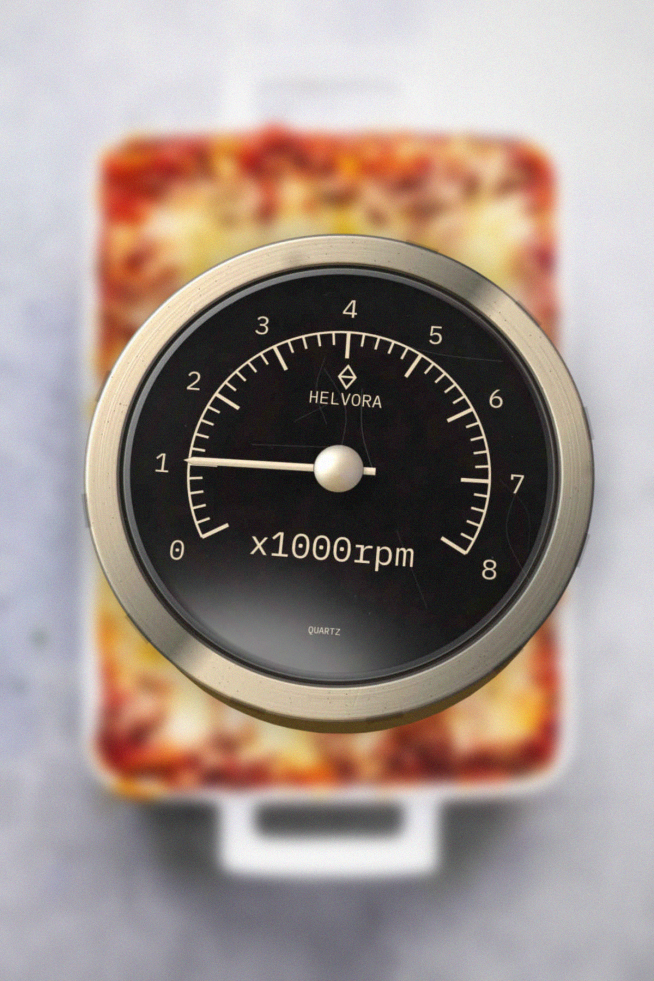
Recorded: 1000 (rpm)
